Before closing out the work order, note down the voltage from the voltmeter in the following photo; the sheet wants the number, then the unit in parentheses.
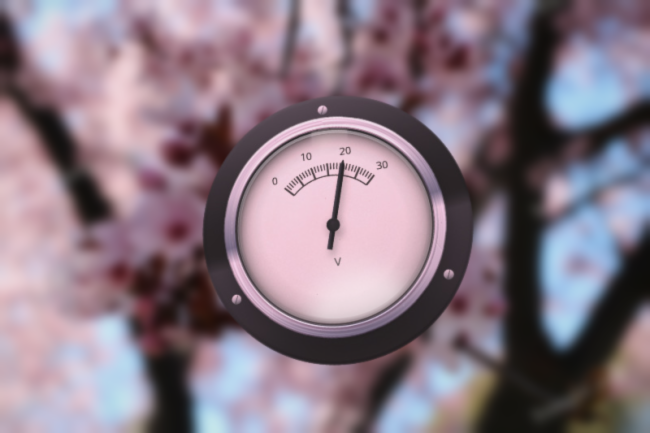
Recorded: 20 (V)
